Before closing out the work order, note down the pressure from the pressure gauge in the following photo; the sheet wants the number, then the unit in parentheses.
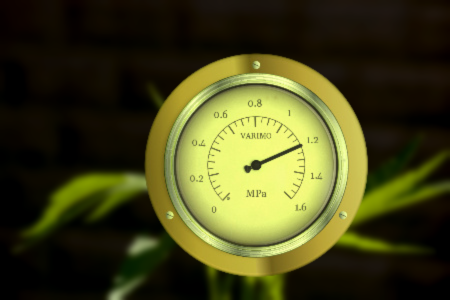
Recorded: 1.2 (MPa)
